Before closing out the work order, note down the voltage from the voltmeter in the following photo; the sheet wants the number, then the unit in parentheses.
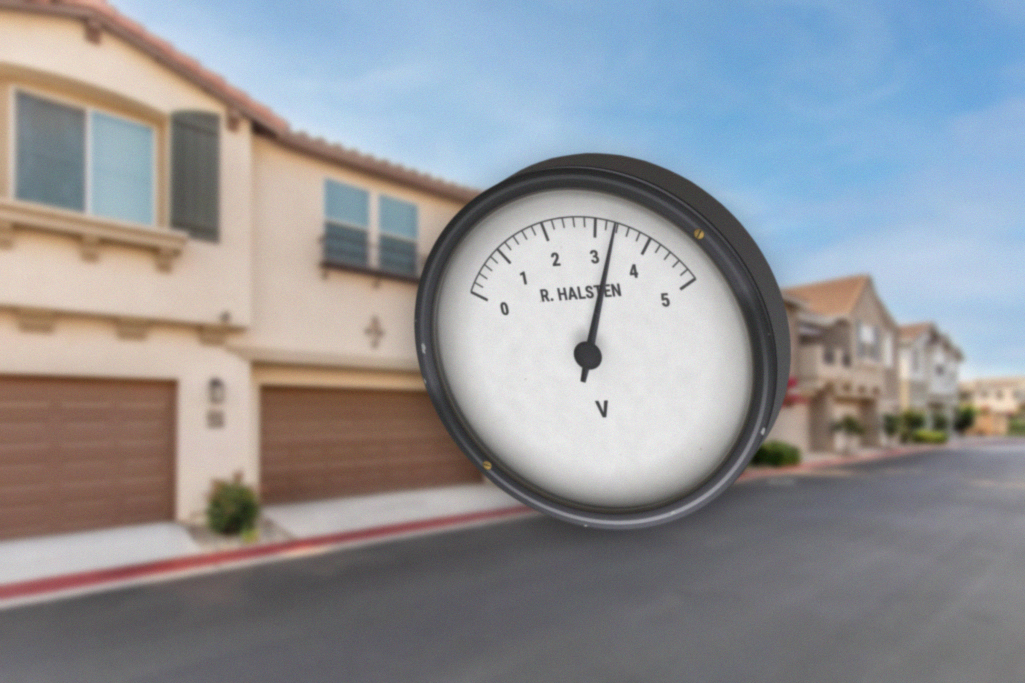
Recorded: 3.4 (V)
